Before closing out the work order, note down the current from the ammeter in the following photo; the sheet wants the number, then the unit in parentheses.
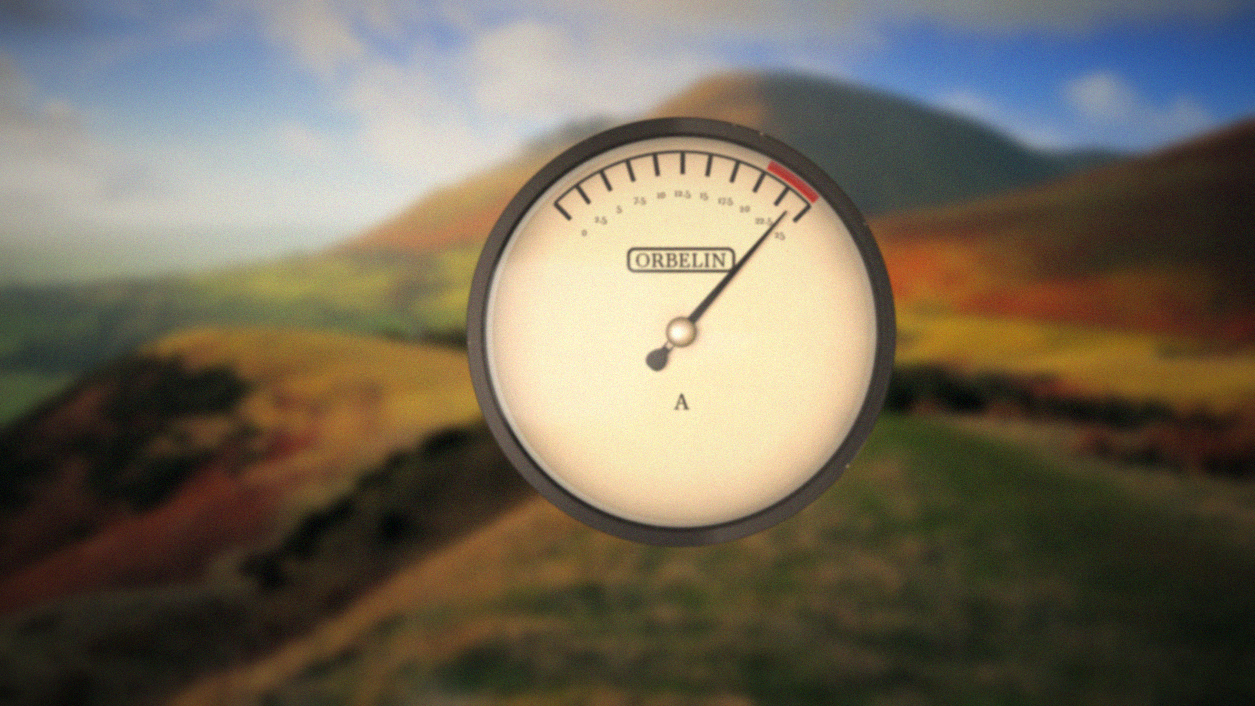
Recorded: 23.75 (A)
